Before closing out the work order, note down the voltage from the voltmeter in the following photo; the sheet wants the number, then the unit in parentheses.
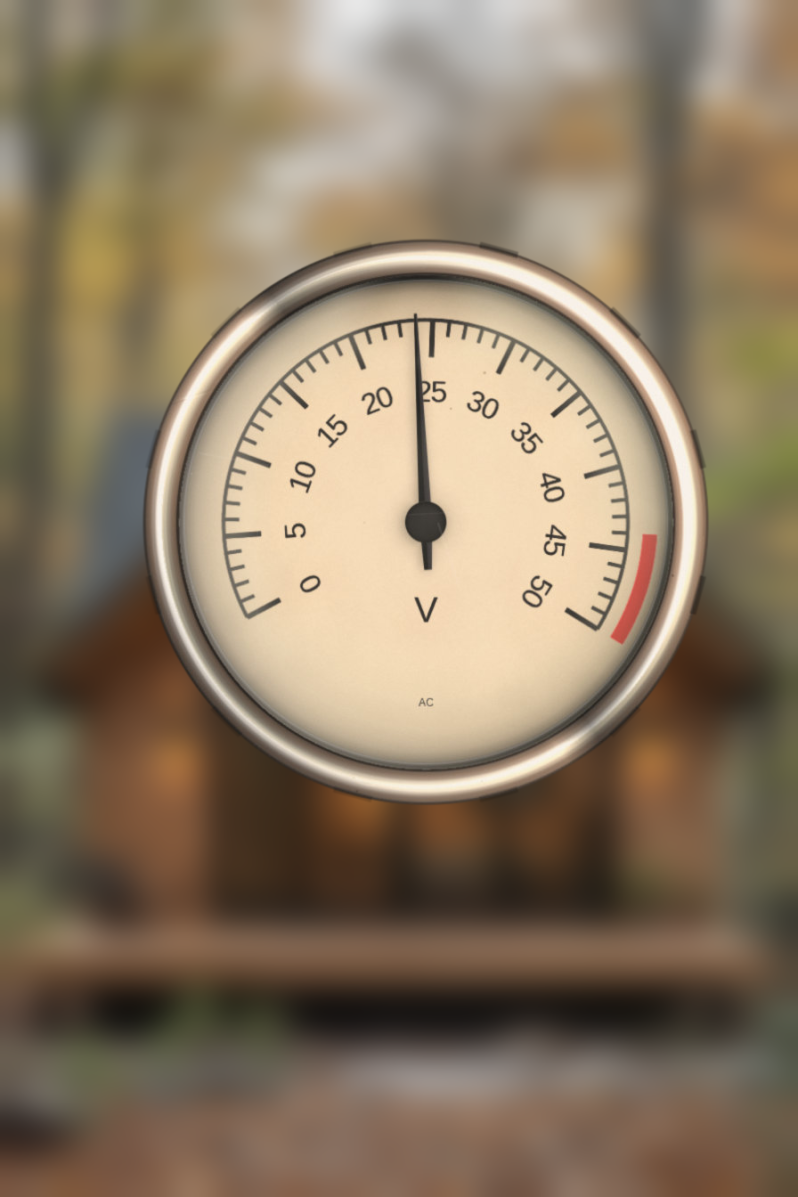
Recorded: 24 (V)
